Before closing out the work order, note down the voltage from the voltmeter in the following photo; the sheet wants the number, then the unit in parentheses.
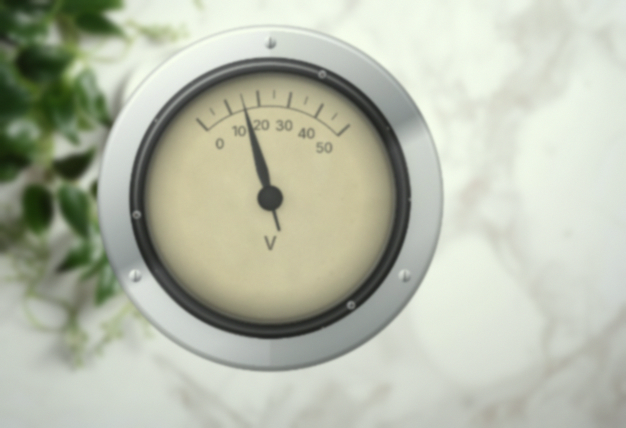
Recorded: 15 (V)
